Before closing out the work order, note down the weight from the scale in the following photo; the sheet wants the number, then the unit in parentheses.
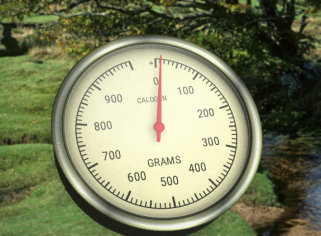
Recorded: 10 (g)
